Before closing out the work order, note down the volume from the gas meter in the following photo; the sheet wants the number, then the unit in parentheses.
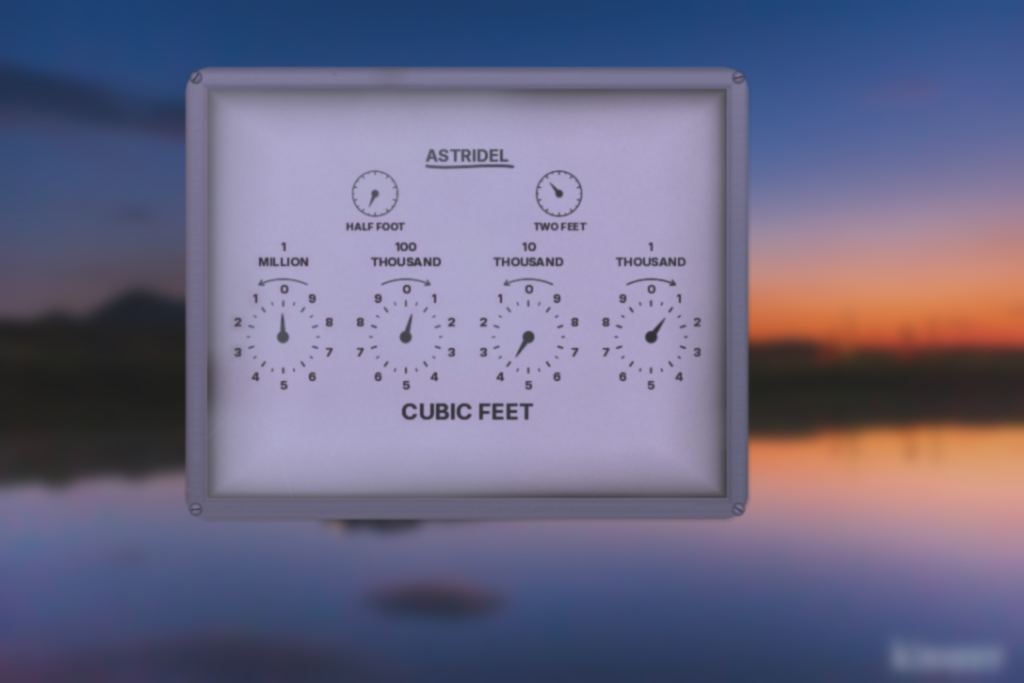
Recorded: 4100 (ft³)
